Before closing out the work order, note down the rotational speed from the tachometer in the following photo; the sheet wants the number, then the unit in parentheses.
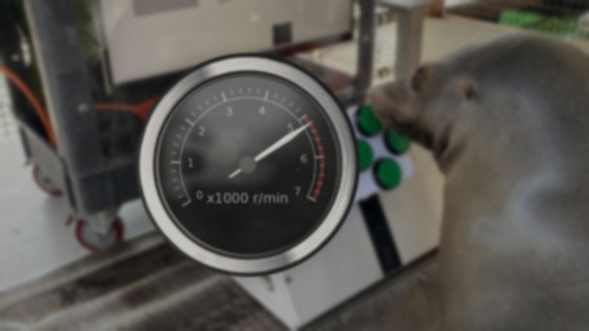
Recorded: 5200 (rpm)
